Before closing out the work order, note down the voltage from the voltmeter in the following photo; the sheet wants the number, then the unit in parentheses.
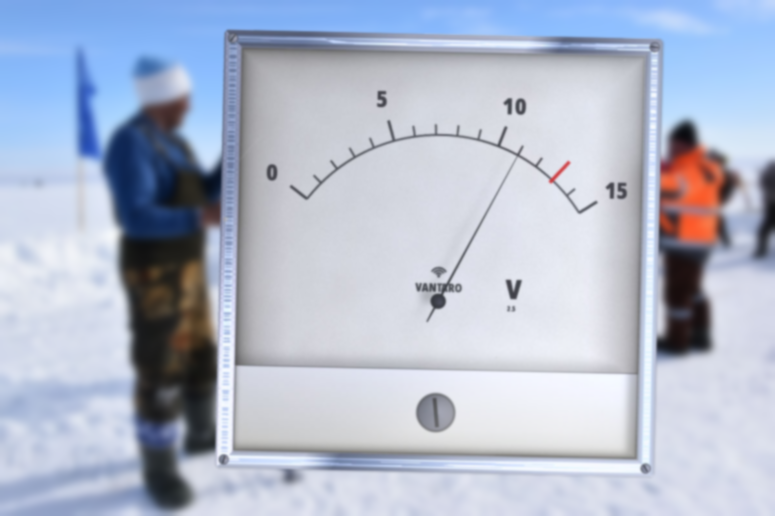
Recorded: 11 (V)
